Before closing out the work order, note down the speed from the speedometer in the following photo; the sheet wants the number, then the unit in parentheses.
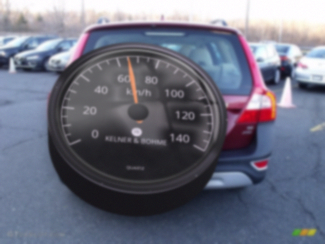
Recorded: 65 (km/h)
